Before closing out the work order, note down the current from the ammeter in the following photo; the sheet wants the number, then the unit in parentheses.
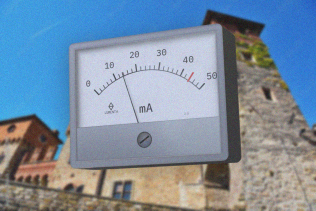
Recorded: 14 (mA)
